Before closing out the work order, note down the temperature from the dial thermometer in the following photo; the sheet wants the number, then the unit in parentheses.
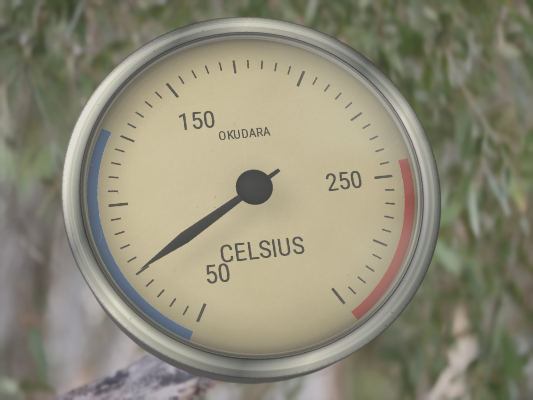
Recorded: 75 (°C)
